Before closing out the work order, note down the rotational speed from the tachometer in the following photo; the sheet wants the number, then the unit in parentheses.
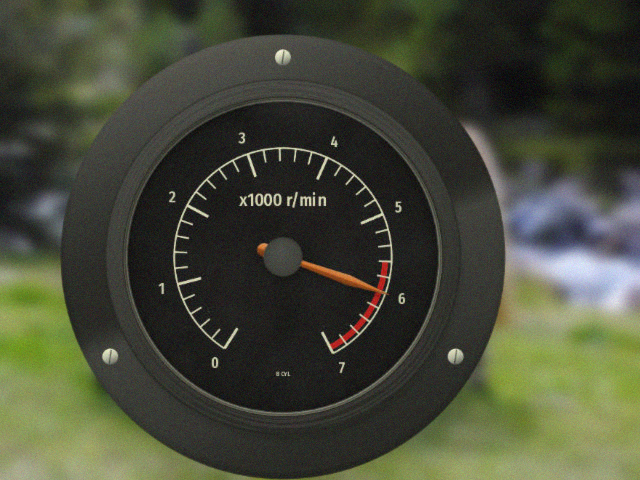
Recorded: 6000 (rpm)
